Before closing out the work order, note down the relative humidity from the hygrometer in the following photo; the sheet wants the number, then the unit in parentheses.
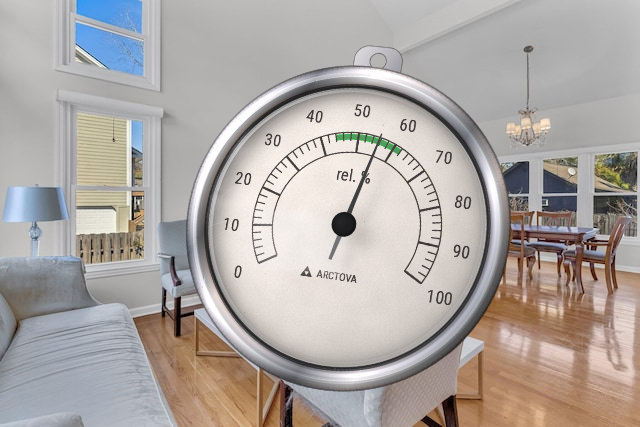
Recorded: 56 (%)
